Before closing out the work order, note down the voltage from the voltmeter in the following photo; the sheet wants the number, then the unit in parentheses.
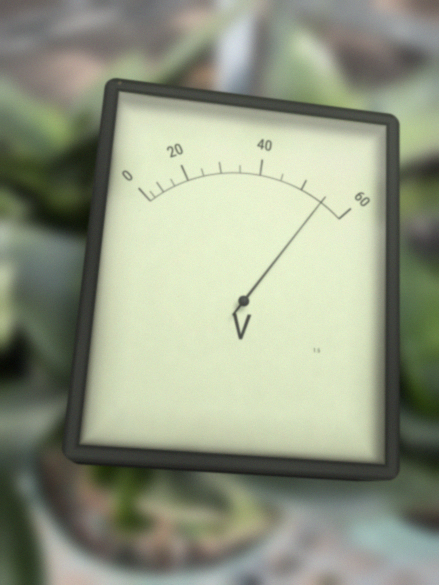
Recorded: 55 (V)
